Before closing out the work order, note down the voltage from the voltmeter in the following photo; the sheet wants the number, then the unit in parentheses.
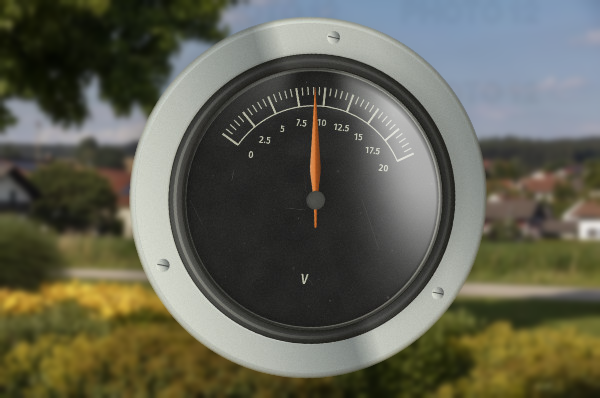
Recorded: 9 (V)
